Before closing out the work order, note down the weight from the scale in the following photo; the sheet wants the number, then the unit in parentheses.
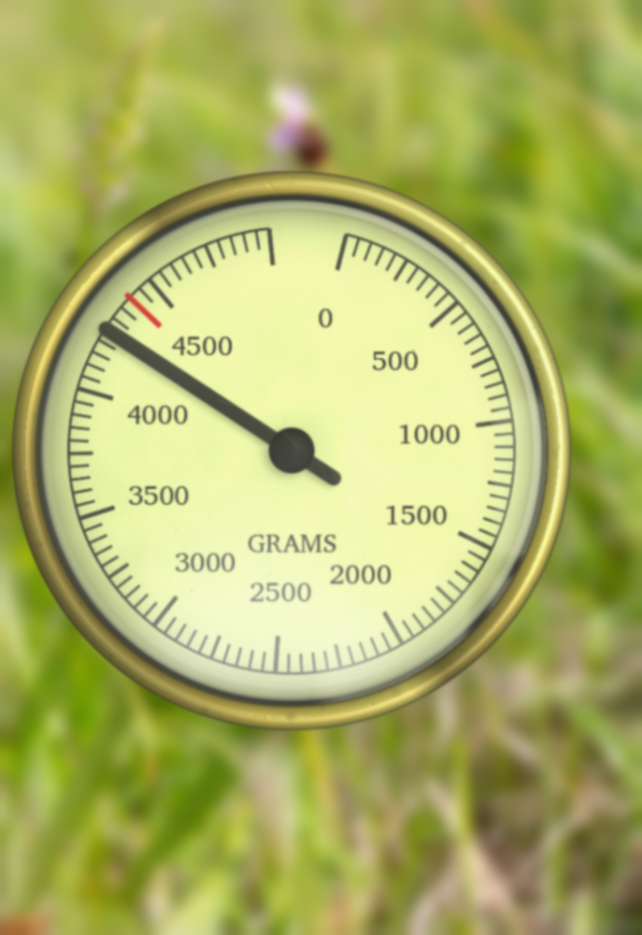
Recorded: 4250 (g)
